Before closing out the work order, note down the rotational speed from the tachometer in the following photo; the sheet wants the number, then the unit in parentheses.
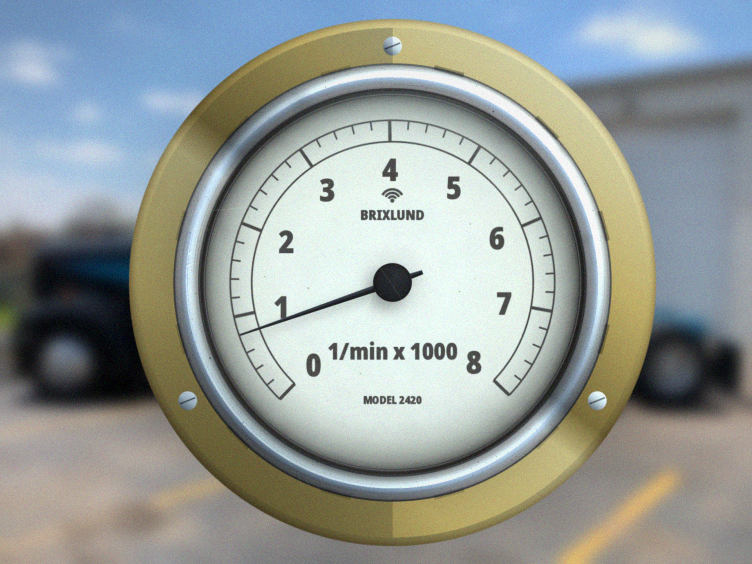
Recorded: 800 (rpm)
